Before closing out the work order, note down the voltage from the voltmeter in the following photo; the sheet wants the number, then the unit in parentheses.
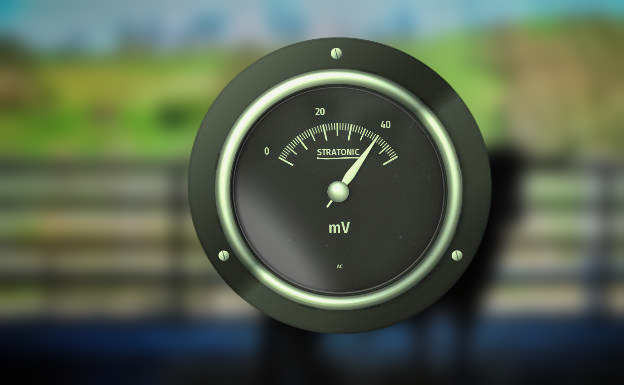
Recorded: 40 (mV)
